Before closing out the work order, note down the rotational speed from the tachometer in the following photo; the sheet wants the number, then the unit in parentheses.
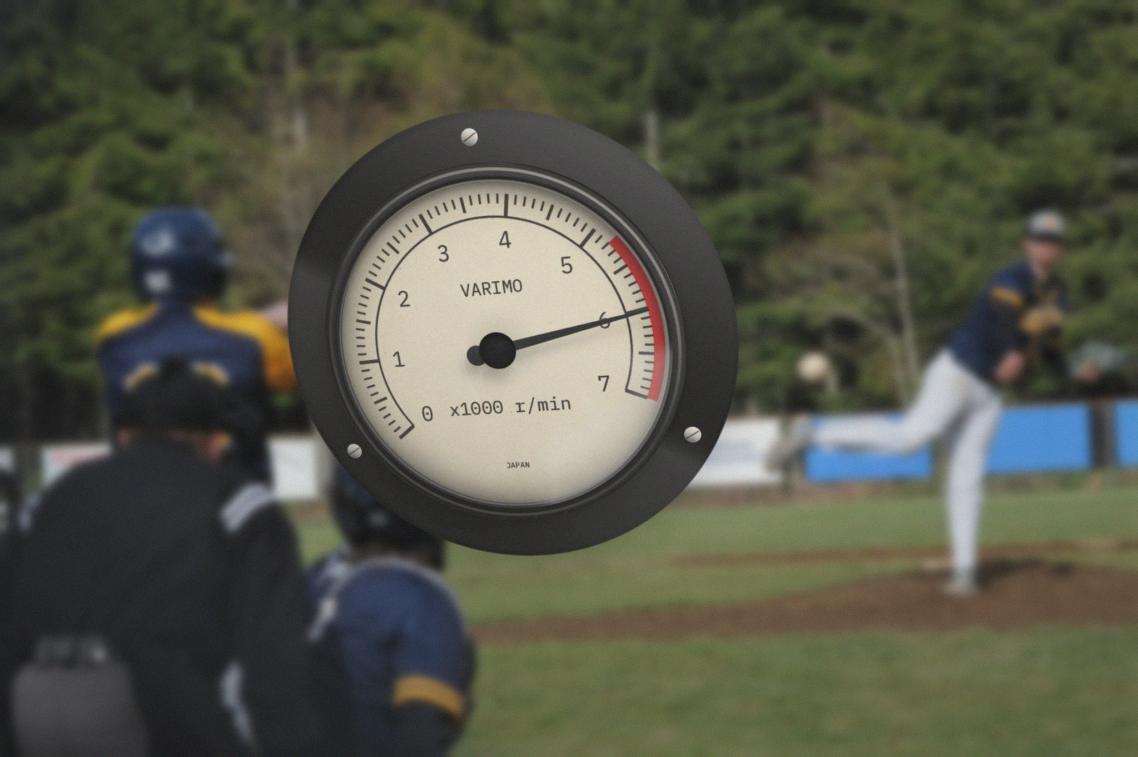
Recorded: 6000 (rpm)
